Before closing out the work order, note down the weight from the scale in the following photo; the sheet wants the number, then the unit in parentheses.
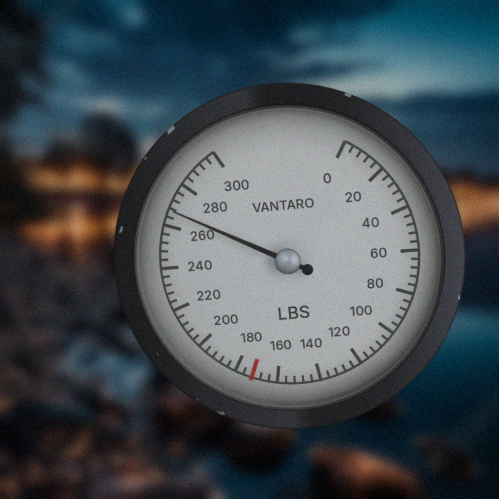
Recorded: 268 (lb)
